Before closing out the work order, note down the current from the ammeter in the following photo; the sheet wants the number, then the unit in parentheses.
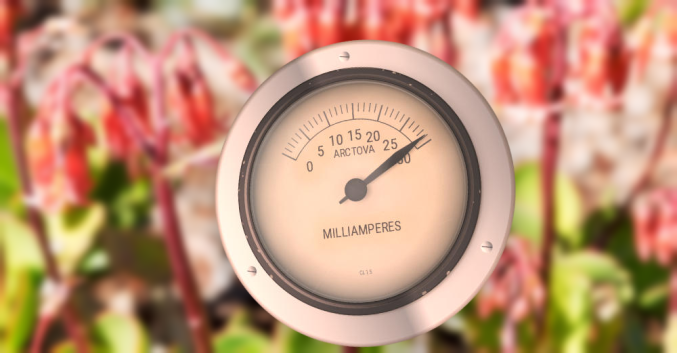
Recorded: 29 (mA)
